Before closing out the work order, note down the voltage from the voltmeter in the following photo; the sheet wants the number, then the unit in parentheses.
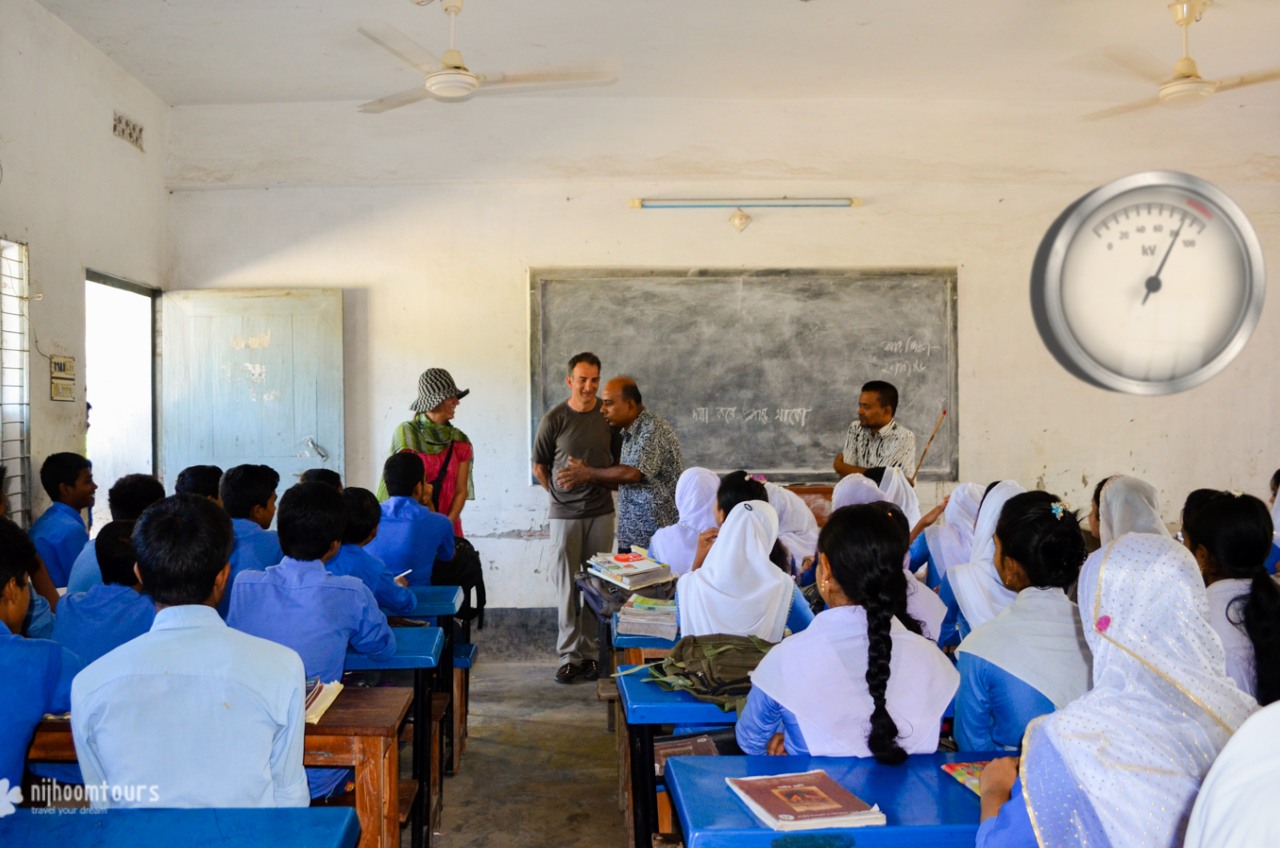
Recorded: 80 (kV)
